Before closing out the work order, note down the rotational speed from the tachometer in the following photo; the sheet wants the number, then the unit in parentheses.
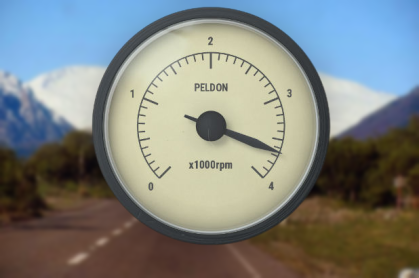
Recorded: 3650 (rpm)
